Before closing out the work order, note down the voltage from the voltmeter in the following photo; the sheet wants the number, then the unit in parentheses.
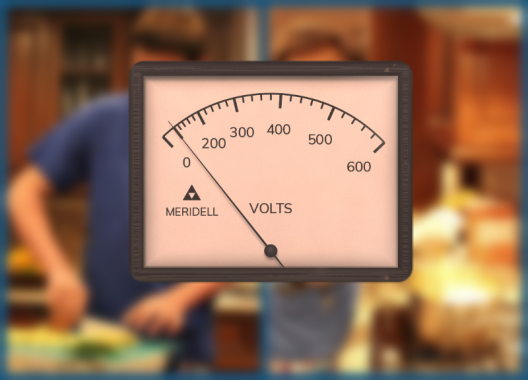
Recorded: 100 (V)
